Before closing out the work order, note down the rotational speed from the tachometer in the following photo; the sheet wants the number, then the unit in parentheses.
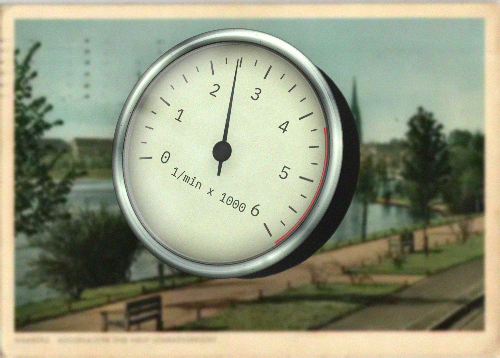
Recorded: 2500 (rpm)
